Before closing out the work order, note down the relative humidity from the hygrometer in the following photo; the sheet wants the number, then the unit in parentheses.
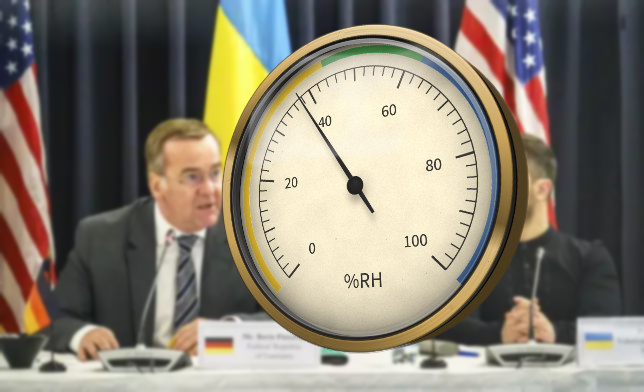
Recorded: 38 (%)
